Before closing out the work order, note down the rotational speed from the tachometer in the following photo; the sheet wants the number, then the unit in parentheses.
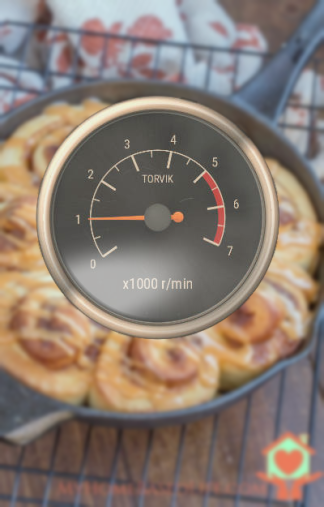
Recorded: 1000 (rpm)
